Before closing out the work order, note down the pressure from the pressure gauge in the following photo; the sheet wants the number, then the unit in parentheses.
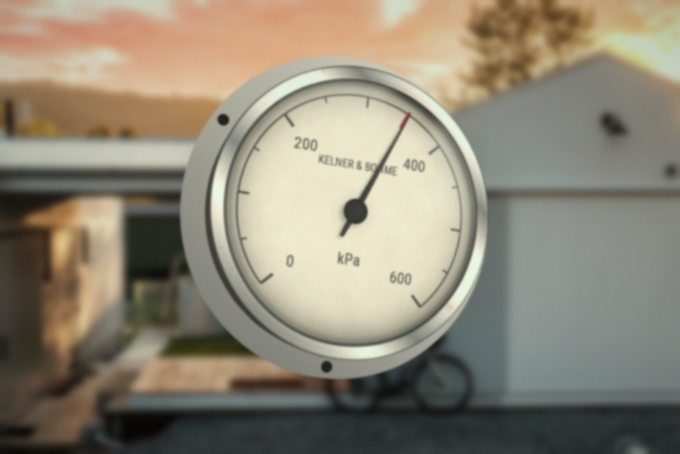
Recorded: 350 (kPa)
